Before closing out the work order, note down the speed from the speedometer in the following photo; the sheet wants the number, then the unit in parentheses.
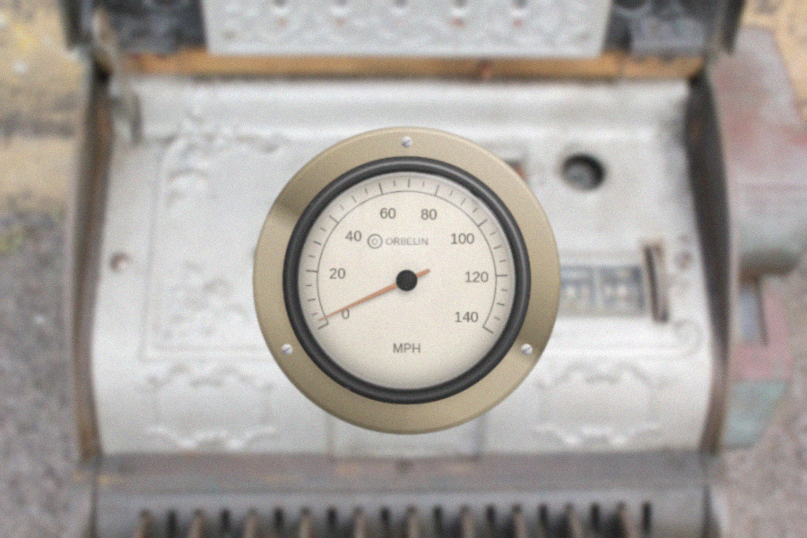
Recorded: 2.5 (mph)
